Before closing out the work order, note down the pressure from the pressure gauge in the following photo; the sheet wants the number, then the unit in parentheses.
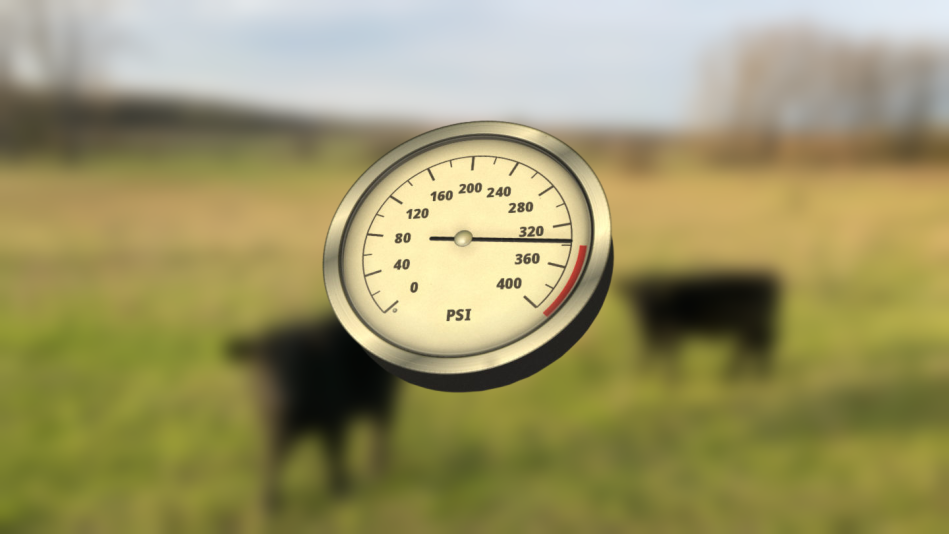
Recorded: 340 (psi)
